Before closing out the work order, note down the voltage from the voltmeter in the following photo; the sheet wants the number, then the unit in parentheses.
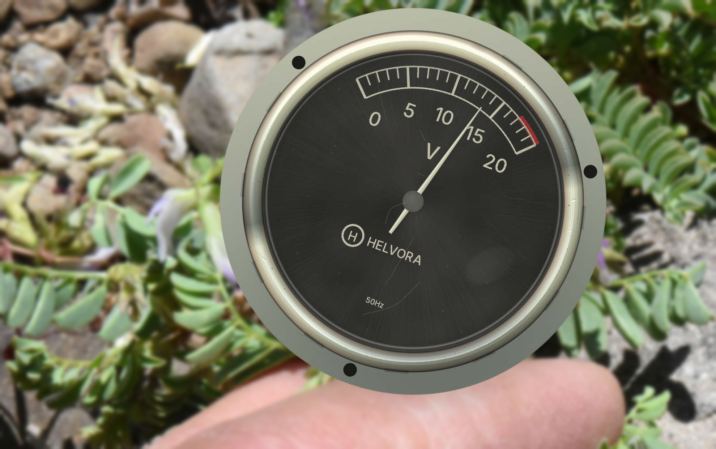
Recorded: 13.5 (V)
